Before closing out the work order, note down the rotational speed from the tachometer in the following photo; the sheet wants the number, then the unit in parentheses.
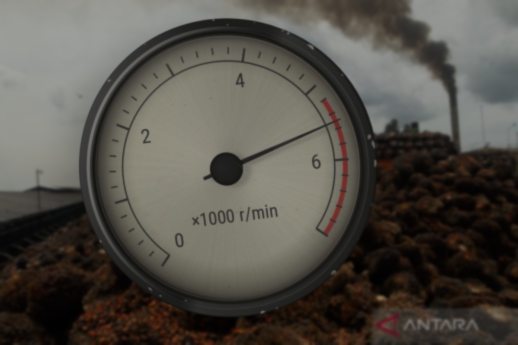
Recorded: 5500 (rpm)
